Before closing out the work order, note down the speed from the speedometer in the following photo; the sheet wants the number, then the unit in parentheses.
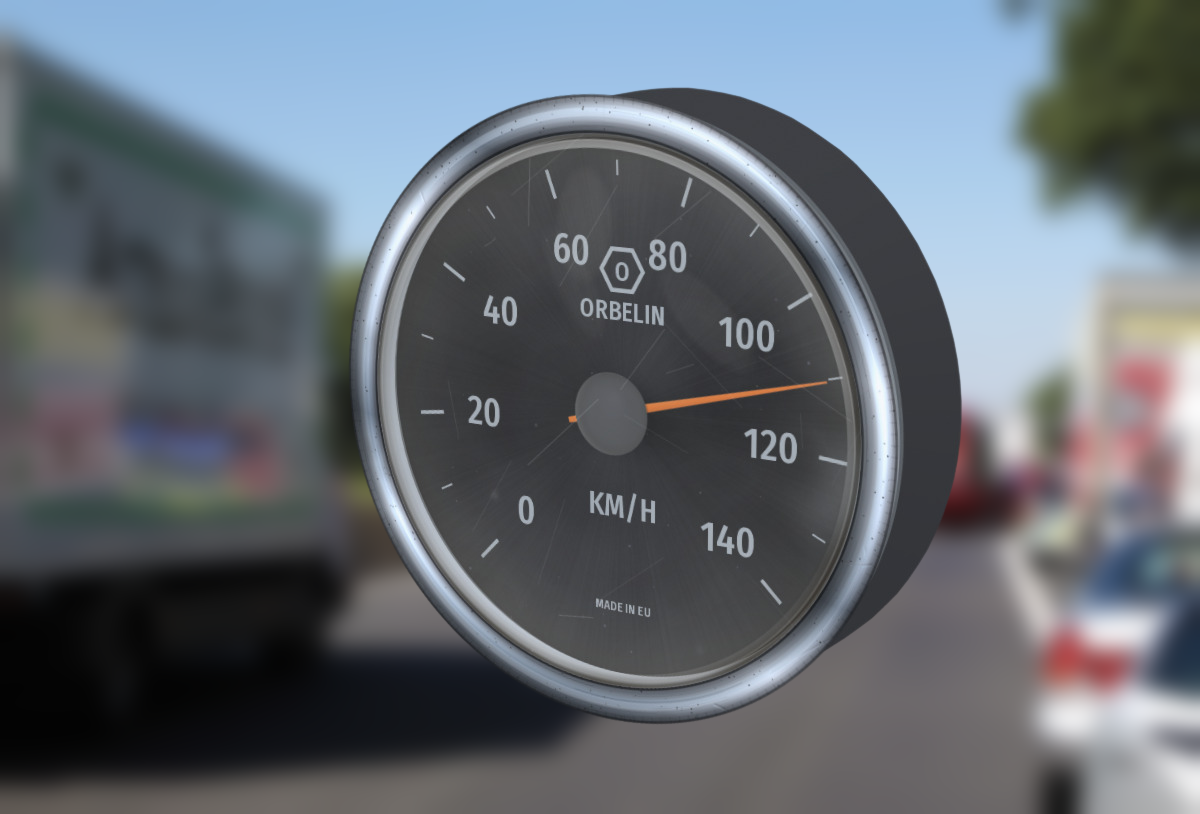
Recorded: 110 (km/h)
